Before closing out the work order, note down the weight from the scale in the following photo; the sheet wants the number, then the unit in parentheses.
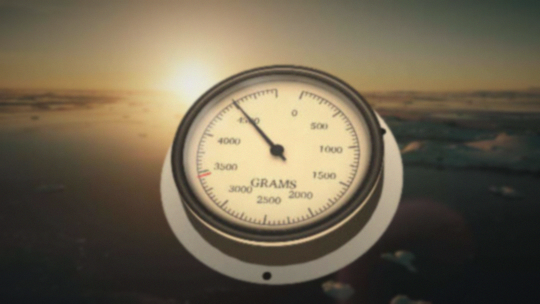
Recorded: 4500 (g)
